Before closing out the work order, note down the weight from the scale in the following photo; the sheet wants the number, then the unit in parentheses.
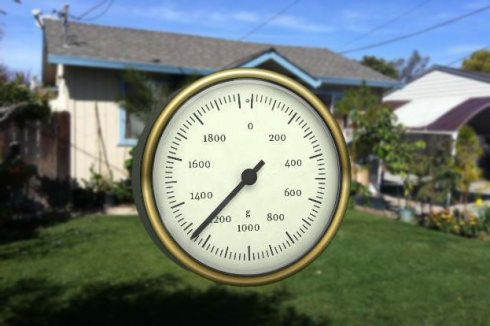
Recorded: 1260 (g)
